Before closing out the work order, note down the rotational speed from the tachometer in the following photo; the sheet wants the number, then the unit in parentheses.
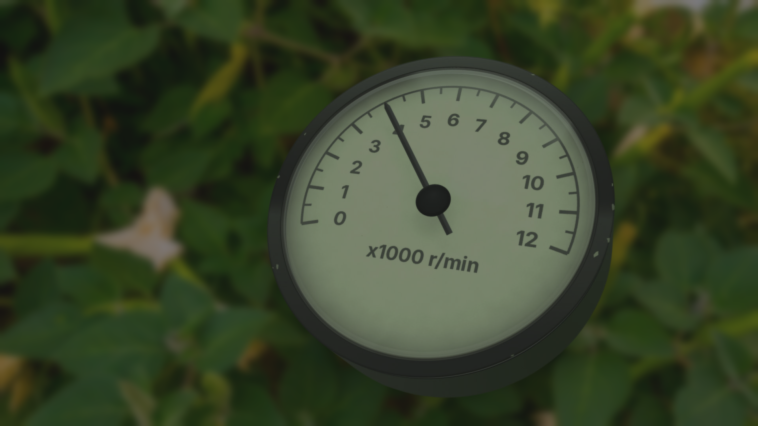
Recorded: 4000 (rpm)
